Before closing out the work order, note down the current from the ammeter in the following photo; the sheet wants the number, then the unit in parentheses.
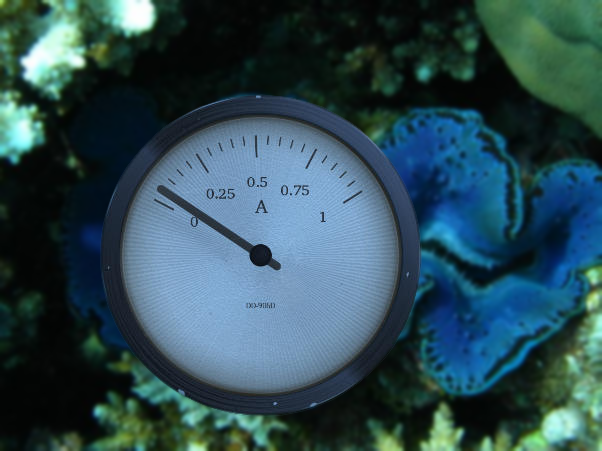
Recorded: 0.05 (A)
